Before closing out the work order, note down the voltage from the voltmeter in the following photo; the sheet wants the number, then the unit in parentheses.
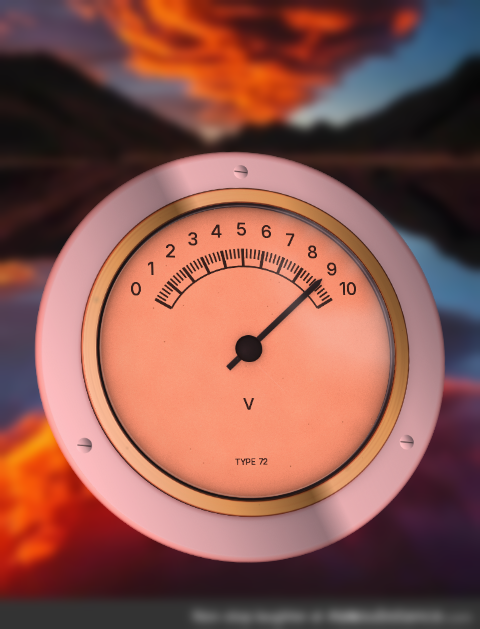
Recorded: 9 (V)
